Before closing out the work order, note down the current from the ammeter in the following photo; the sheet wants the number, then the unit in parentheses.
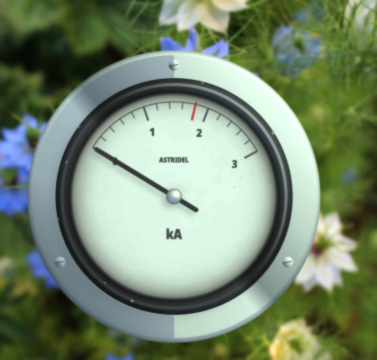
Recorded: 0 (kA)
